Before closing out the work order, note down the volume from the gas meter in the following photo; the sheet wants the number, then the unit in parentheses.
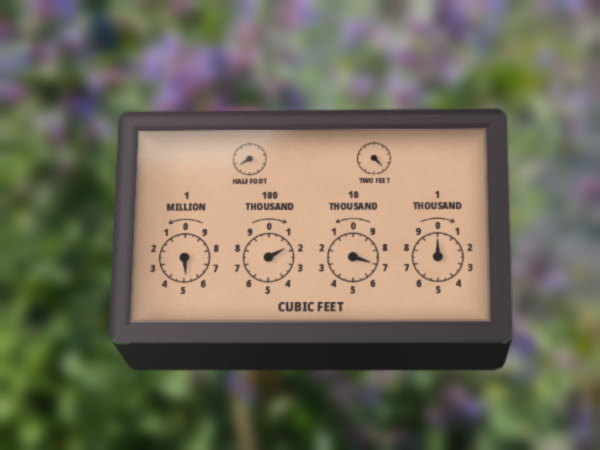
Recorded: 517000 (ft³)
